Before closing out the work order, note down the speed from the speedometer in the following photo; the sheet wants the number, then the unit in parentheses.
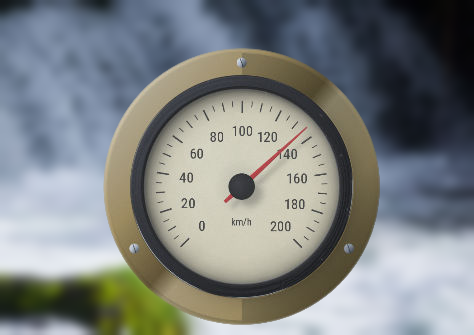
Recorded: 135 (km/h)
